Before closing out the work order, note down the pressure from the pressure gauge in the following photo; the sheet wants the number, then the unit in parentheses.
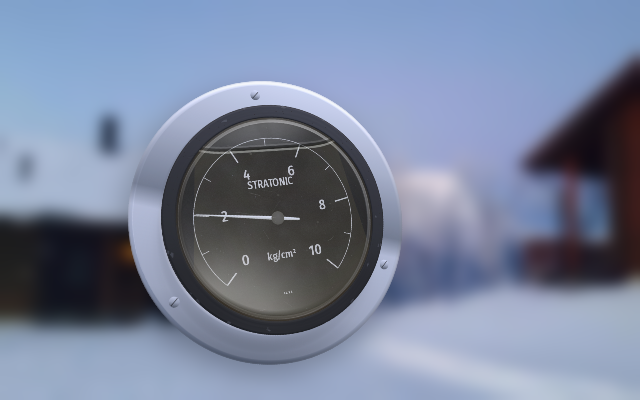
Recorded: 2 (kg/cm²)
